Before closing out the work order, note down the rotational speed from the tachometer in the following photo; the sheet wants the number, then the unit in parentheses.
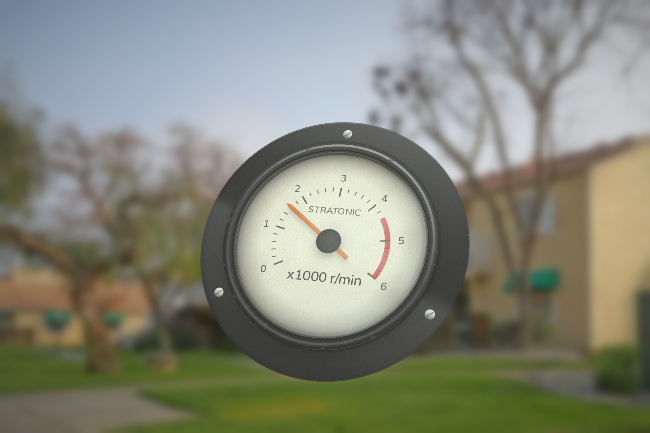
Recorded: 1600 (rpm)
